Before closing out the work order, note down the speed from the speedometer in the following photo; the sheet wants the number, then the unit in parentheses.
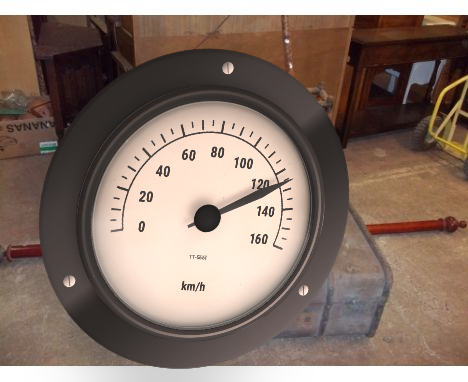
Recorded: 125 (km/h)
